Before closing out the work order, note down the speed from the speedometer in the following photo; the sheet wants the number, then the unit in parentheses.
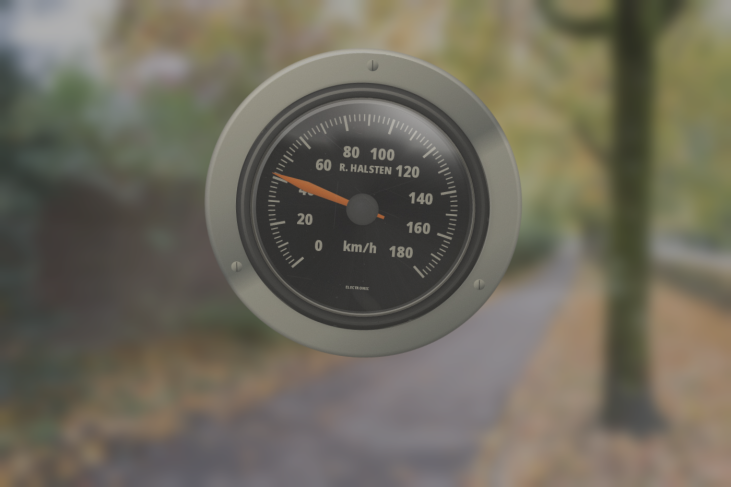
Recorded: 42 (km/h)
